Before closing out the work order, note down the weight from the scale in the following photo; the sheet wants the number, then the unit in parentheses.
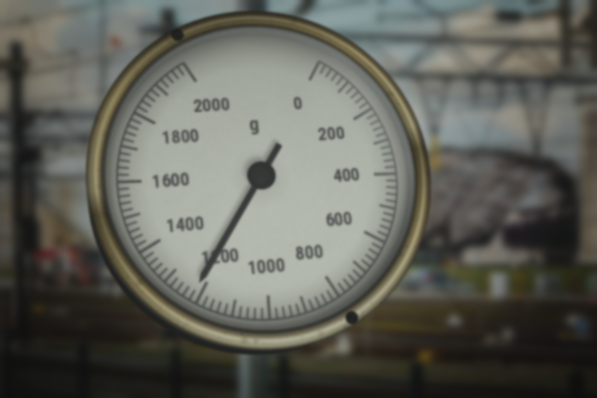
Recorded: 1220 (g)
